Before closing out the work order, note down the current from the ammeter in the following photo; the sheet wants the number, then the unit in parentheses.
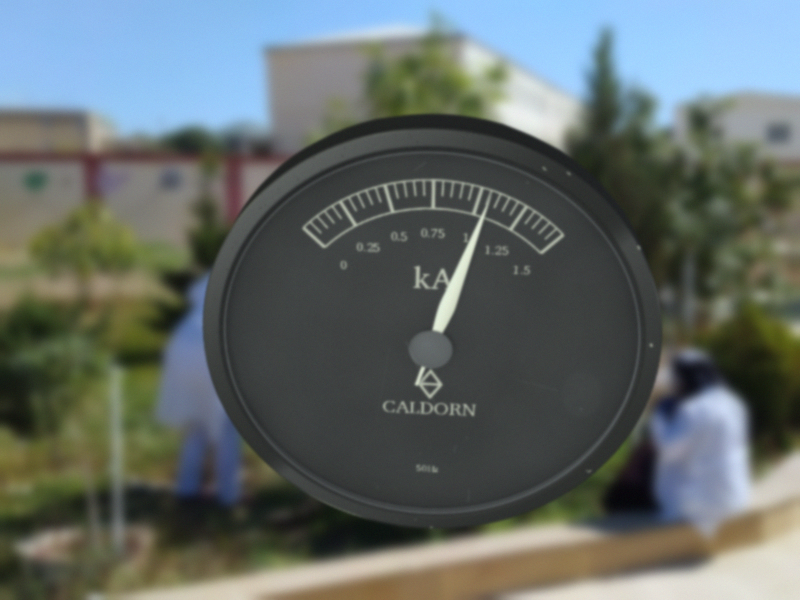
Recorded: 1.05 (kA)
